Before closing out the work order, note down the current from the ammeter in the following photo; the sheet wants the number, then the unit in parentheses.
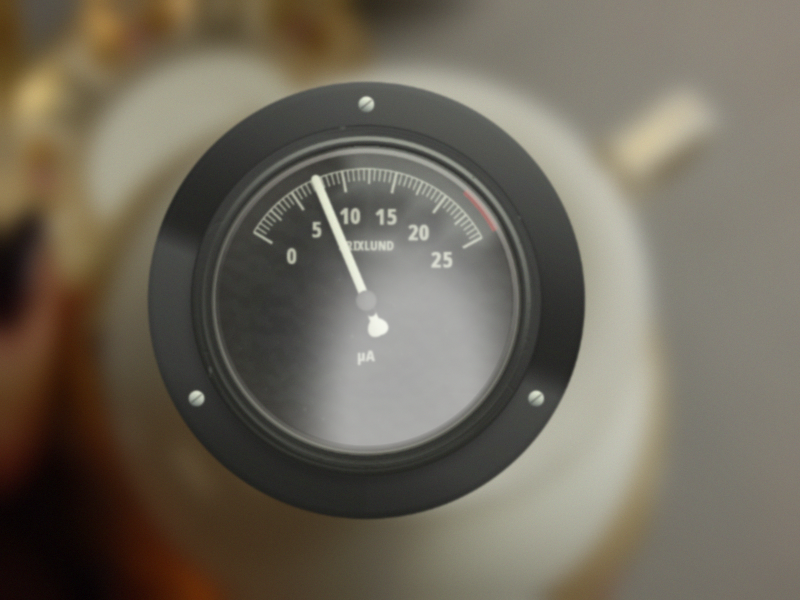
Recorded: 7.5 (µA)
